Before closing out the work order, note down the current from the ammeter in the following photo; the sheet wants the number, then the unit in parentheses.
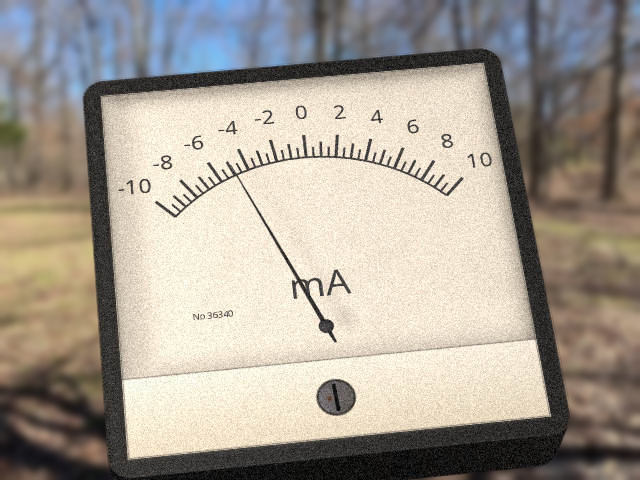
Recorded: -5 (mA)
